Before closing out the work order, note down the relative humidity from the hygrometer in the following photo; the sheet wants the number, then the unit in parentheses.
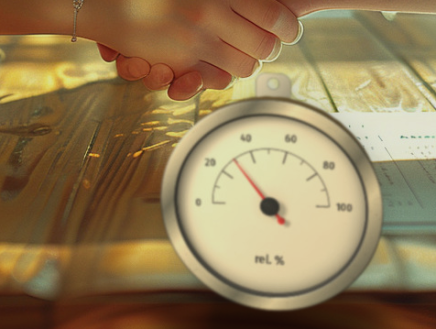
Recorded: 30 (%)
